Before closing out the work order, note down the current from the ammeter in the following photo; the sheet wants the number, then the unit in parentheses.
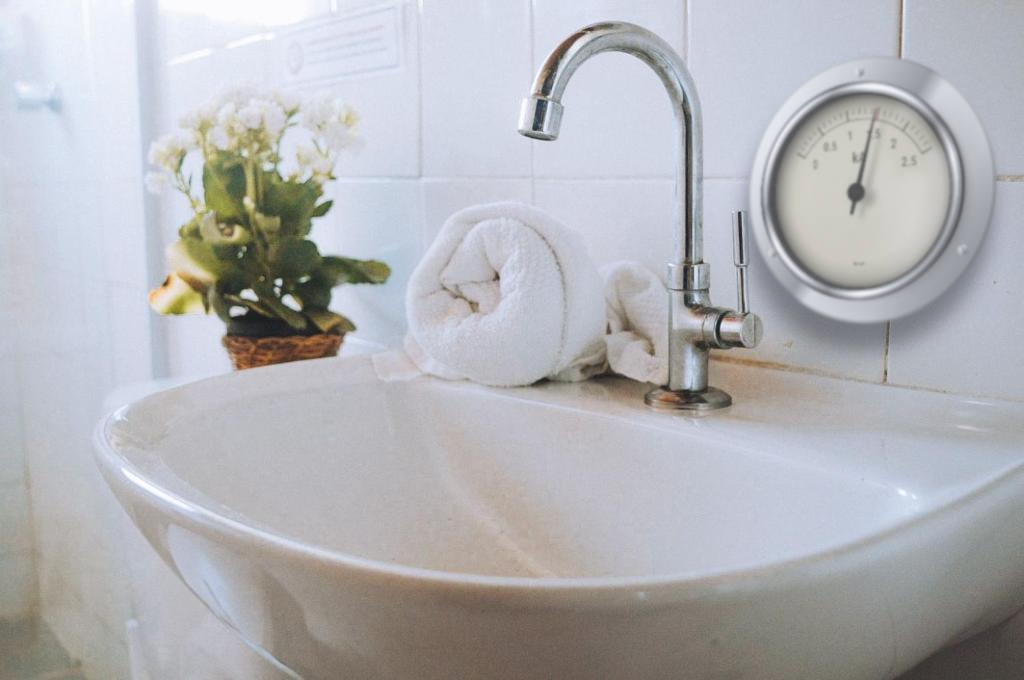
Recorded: 1.5 (kA)
